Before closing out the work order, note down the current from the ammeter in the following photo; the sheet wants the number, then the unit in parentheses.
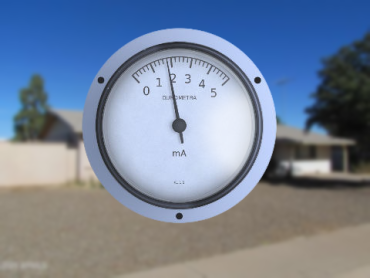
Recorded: 1.8 (mA)
